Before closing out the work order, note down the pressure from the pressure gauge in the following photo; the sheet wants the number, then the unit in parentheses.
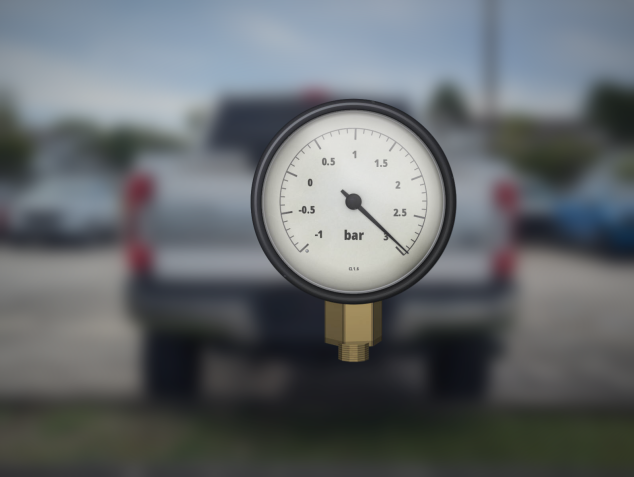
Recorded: 2.95 (bar)
